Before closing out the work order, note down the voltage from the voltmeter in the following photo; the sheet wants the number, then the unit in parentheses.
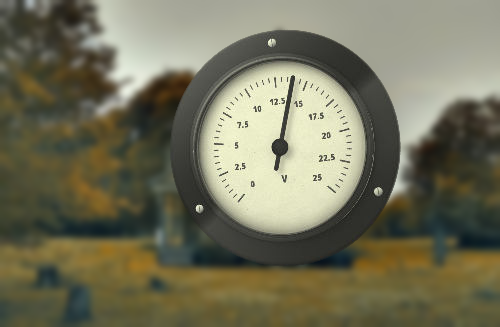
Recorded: 14 (V)
